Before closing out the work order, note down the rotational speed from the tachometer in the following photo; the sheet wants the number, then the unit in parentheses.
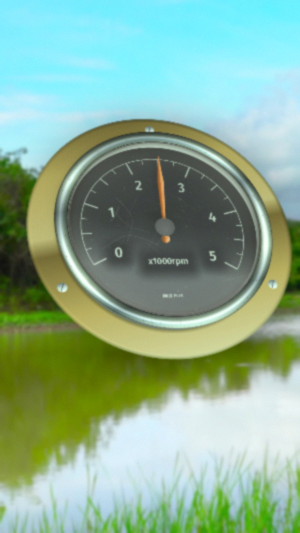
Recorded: 2500 (rpm)
